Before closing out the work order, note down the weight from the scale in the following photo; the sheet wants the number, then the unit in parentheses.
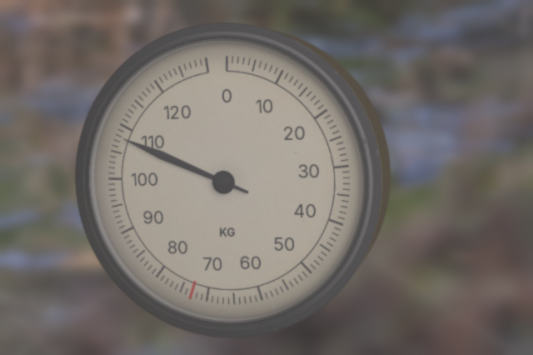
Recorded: 108 (kg)
